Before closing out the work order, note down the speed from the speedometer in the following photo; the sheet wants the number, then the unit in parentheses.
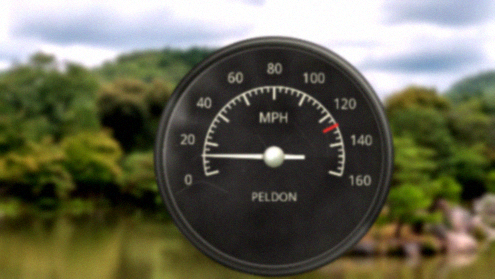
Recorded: 12 (mph)
